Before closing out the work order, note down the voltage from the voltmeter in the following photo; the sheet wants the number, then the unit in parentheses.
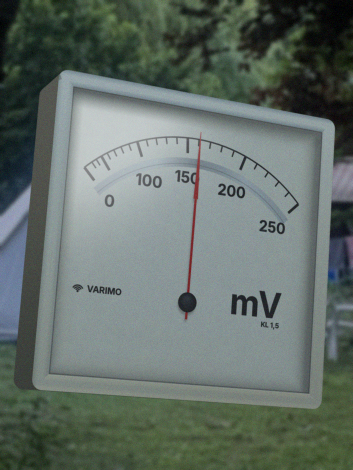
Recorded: 160 (mV)
